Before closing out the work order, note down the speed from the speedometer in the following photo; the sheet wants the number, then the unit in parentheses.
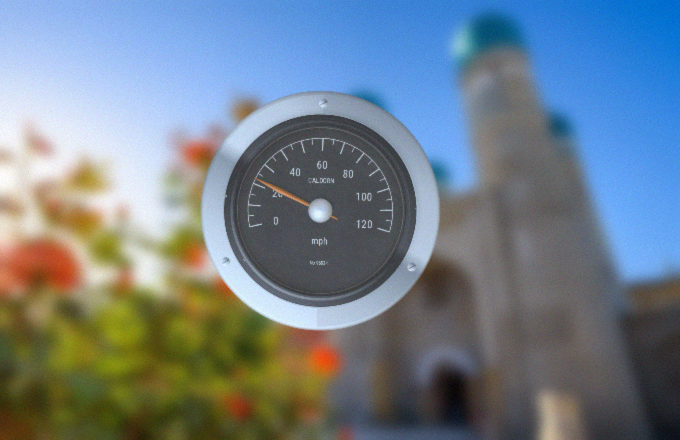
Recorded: 22.5 (mph)
